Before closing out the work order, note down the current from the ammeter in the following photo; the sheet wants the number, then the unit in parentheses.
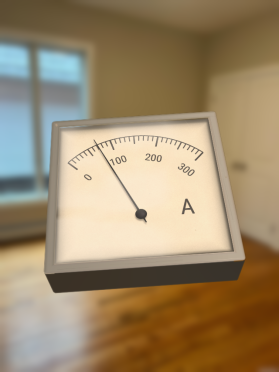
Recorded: 70 (A)
